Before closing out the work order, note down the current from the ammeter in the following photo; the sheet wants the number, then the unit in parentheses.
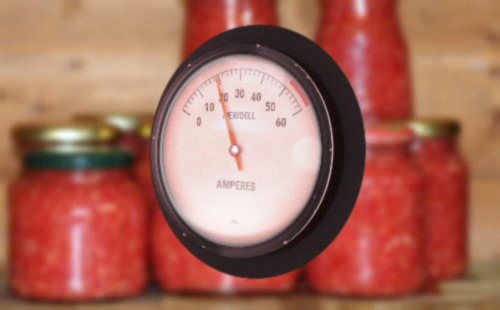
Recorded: 20 (A)
